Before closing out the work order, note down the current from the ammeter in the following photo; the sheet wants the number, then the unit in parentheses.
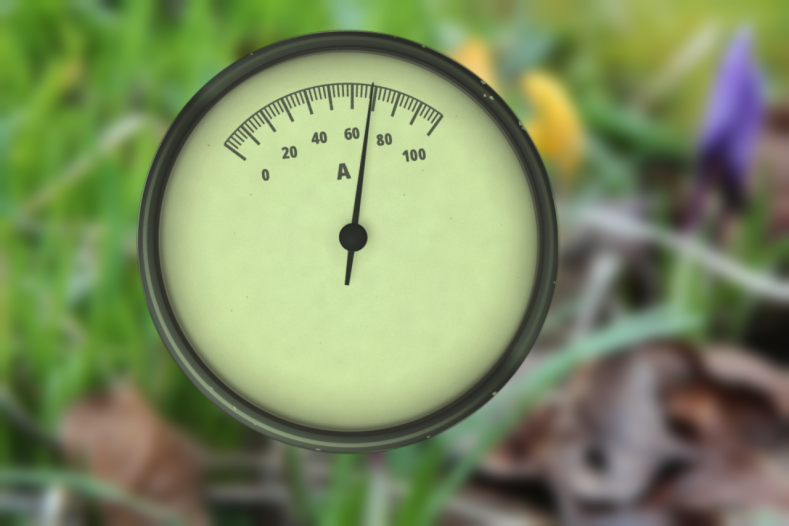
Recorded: 68 (A)
